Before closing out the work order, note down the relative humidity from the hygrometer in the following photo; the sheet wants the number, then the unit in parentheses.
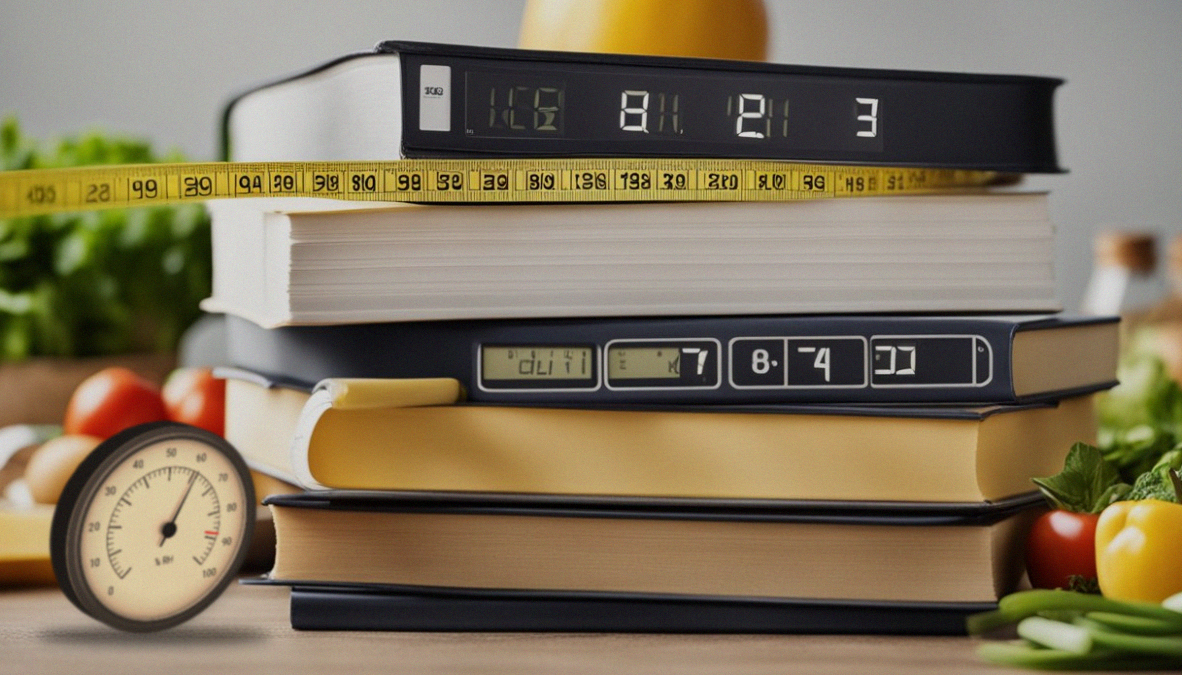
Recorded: 60 (%)
